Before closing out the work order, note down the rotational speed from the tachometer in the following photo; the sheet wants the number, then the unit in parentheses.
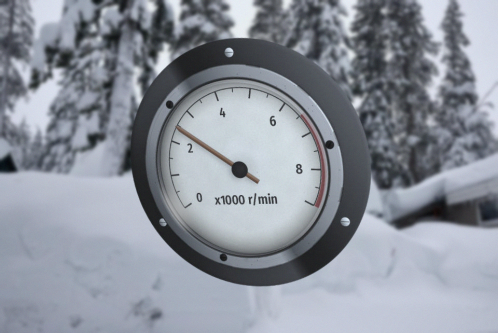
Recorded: 2500 (rpm)
